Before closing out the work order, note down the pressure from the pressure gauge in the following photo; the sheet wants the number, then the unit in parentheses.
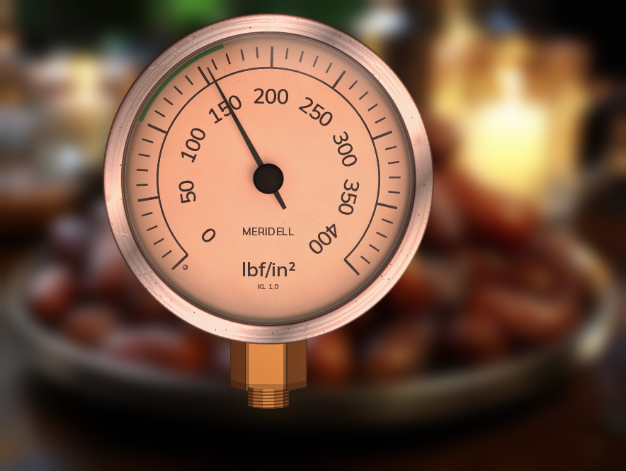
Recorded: 155 (psi)
